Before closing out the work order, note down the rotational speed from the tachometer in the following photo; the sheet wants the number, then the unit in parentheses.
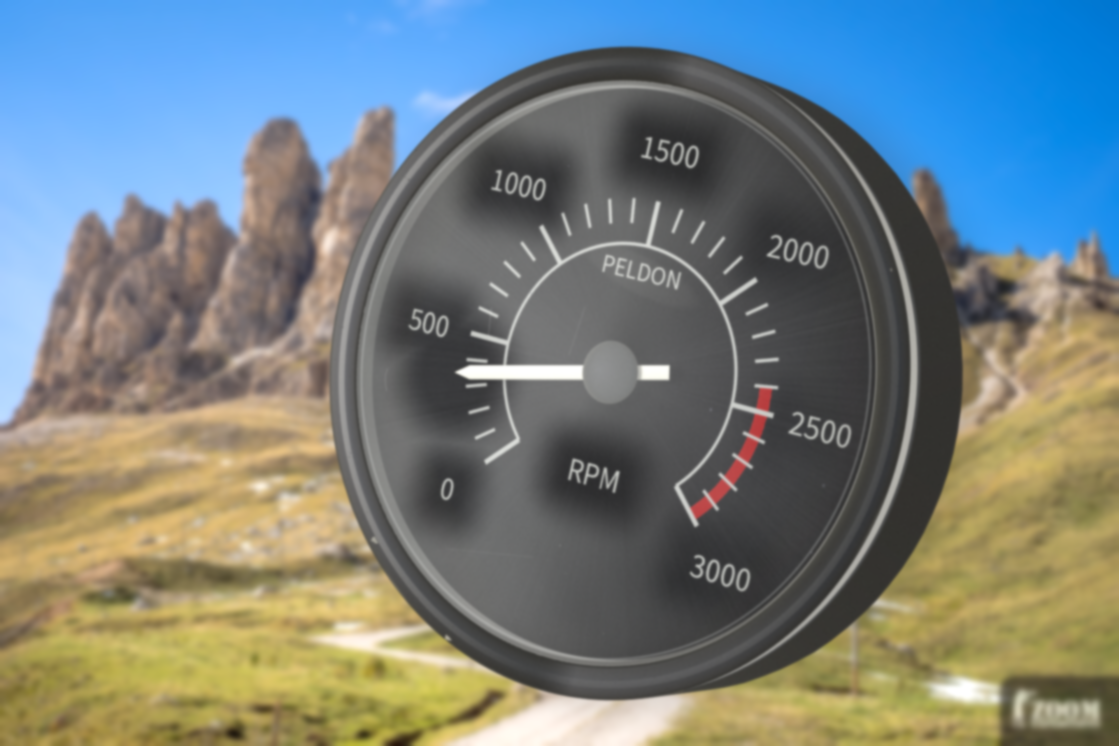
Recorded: 350 (rpm)
